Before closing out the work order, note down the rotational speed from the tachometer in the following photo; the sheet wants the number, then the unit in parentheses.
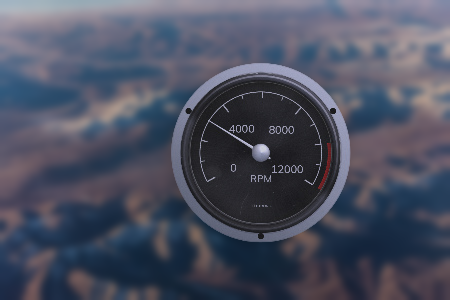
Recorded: 3000 (rpm)
